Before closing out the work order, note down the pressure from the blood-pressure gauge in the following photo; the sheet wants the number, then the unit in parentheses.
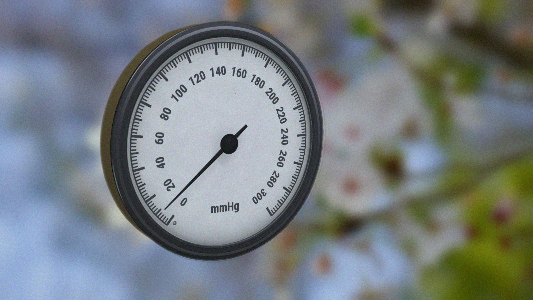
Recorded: 10 (mmHg)
